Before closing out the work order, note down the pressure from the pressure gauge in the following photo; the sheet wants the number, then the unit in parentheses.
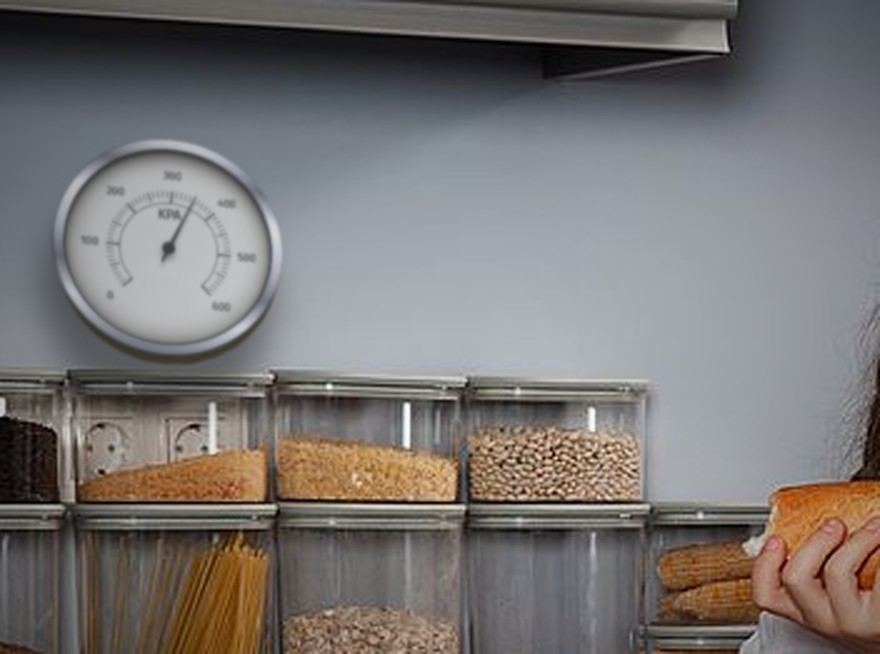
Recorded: 350 (kPa)
